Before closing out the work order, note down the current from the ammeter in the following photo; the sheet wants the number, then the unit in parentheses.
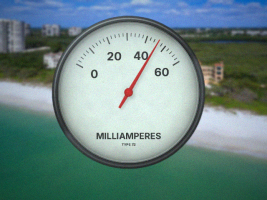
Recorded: 46 (mA)
